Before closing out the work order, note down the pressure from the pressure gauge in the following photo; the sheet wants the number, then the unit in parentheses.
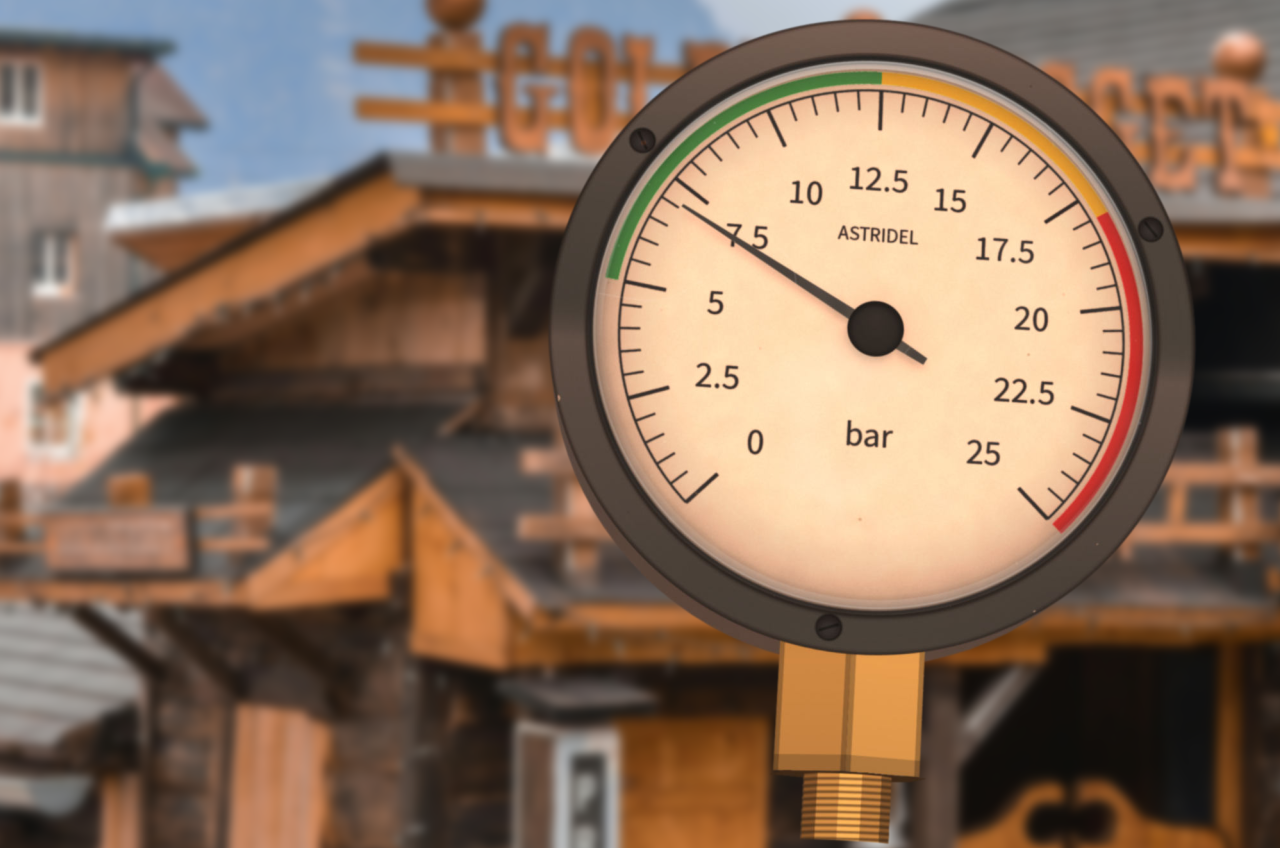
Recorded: 7 (bar)
